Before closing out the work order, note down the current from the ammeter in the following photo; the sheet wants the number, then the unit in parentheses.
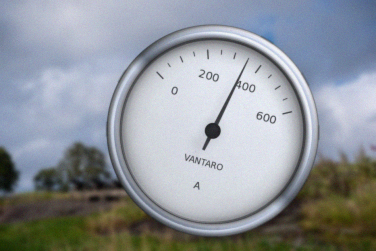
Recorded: 350 (A)
